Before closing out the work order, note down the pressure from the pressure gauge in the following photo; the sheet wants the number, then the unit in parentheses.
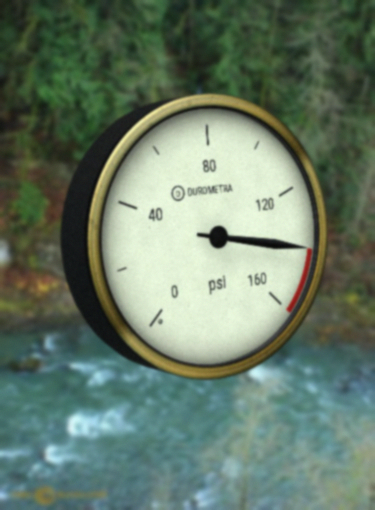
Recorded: 140 (psi)
